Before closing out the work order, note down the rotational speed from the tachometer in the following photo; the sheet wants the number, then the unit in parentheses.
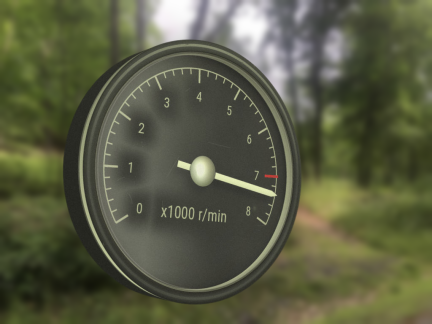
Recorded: 7400 (rpm)
